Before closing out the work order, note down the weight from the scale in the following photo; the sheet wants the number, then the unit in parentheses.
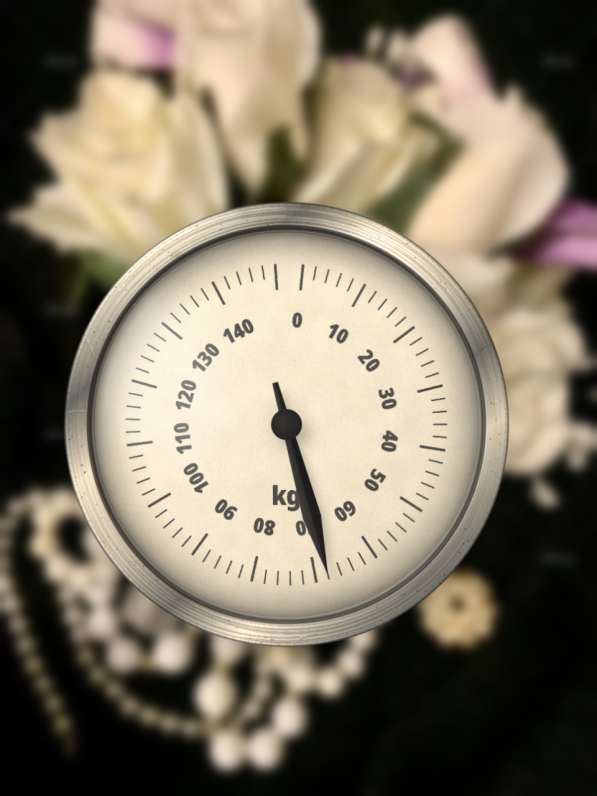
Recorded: 68 (kg)
